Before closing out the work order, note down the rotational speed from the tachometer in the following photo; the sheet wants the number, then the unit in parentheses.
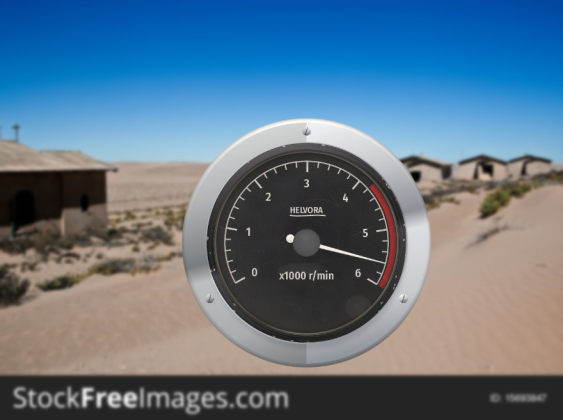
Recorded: 5600 (rpm)
